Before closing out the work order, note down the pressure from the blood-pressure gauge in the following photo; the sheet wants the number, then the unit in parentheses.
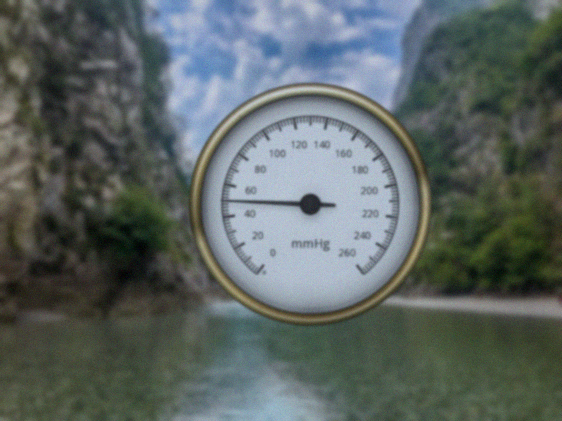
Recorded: 50 (mmHg)
